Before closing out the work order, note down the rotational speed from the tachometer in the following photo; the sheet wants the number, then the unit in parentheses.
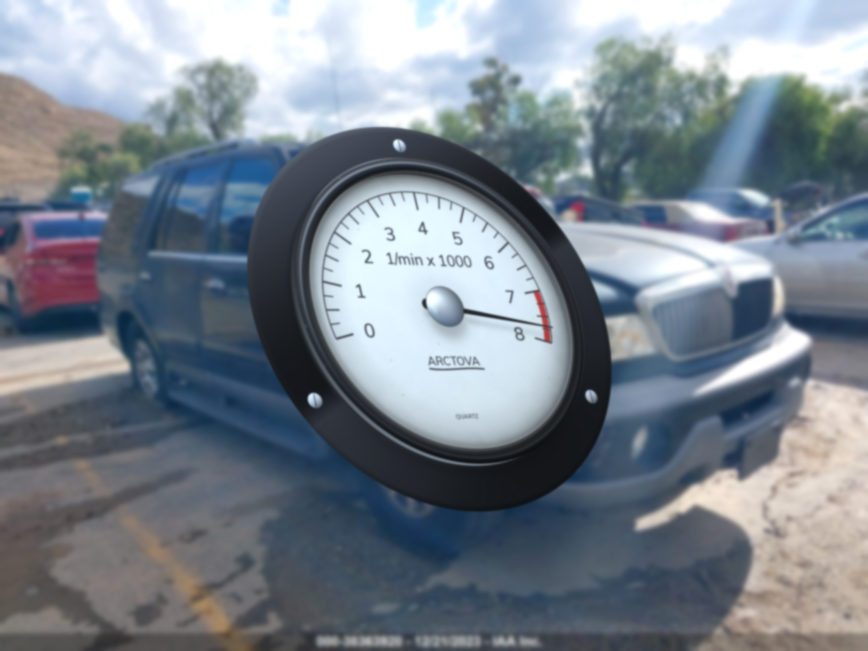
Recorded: 7750 (rpm)
